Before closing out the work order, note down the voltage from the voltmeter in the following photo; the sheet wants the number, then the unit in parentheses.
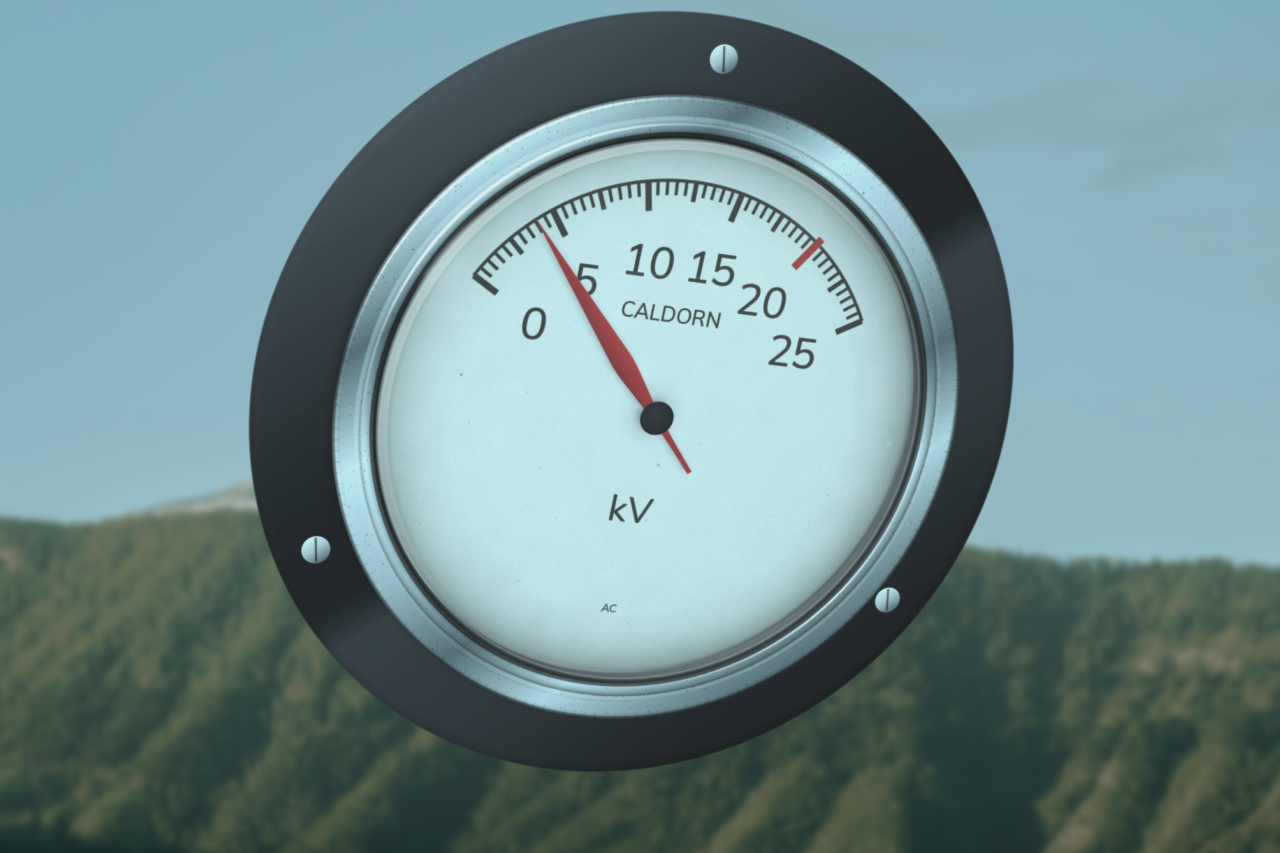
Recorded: 4 (kV)
